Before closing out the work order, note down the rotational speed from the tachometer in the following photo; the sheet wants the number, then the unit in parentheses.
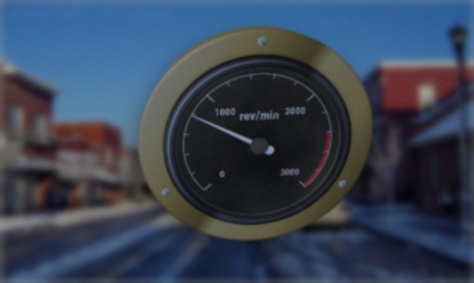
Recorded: 800 (rpm)
